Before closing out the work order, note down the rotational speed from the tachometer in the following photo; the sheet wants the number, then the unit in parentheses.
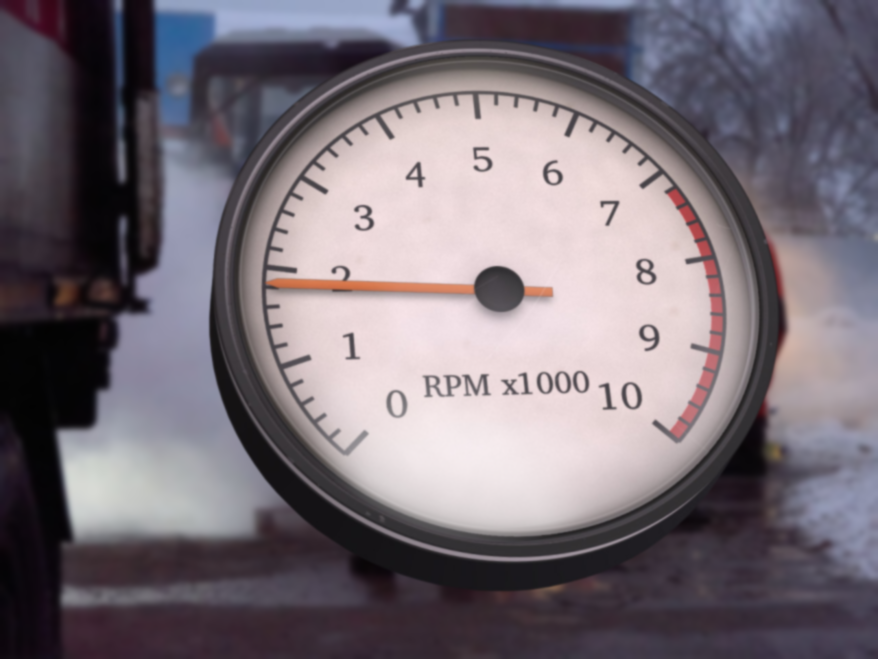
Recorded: 1800 (rpm)
